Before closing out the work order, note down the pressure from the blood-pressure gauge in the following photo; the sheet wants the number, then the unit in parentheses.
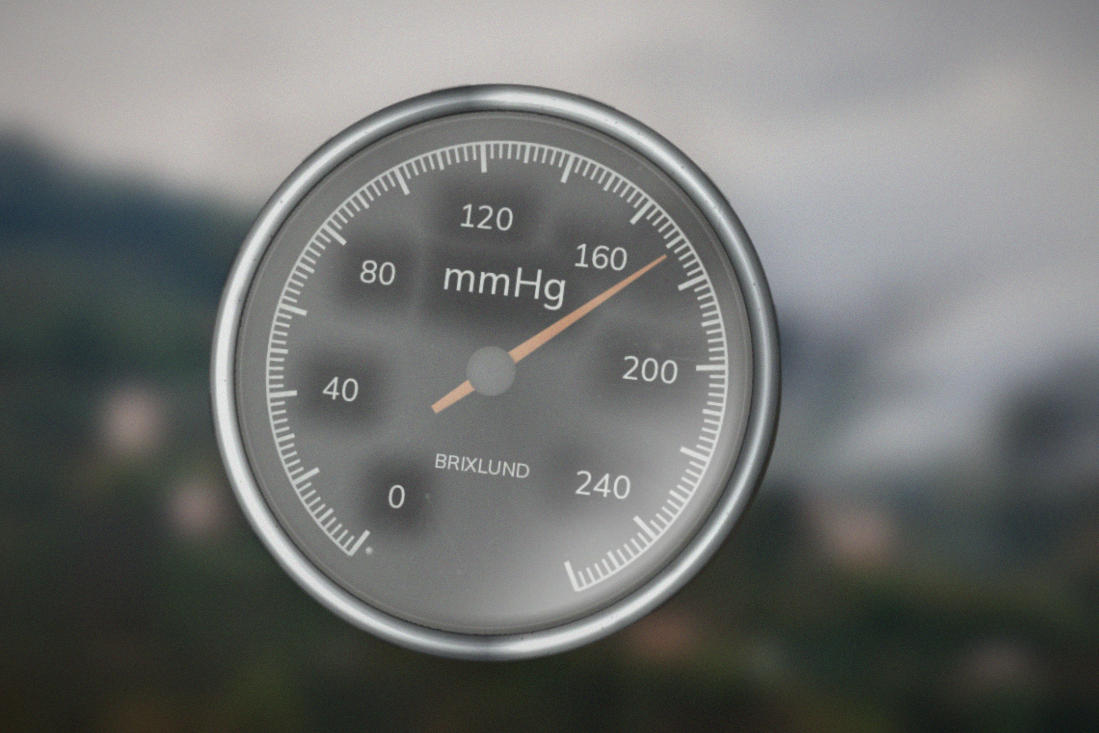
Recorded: 172 (mmHg)
